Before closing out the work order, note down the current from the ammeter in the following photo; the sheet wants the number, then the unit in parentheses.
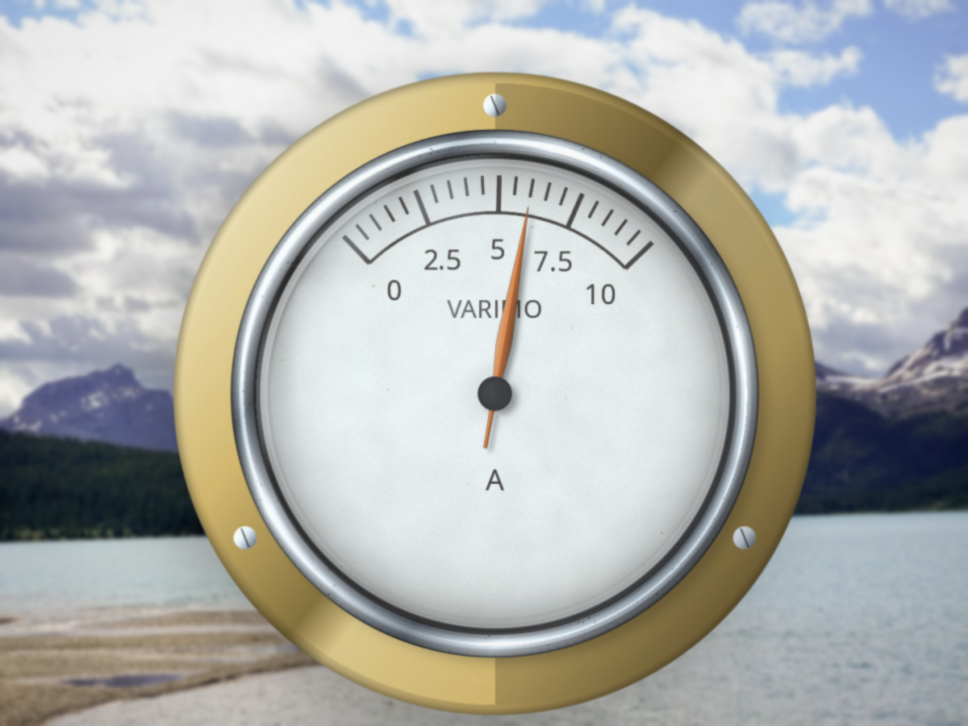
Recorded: 6 (A)
